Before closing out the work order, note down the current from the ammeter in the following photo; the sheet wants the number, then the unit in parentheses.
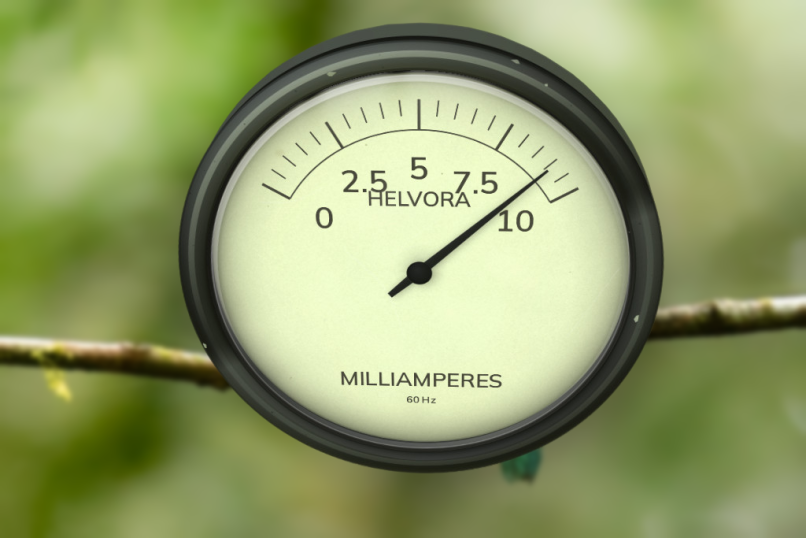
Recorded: 9 (mA)
